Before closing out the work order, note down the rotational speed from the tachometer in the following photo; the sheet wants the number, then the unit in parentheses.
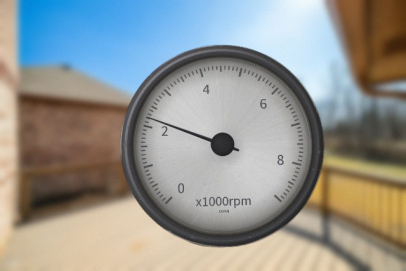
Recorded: 2200 (rpm)
